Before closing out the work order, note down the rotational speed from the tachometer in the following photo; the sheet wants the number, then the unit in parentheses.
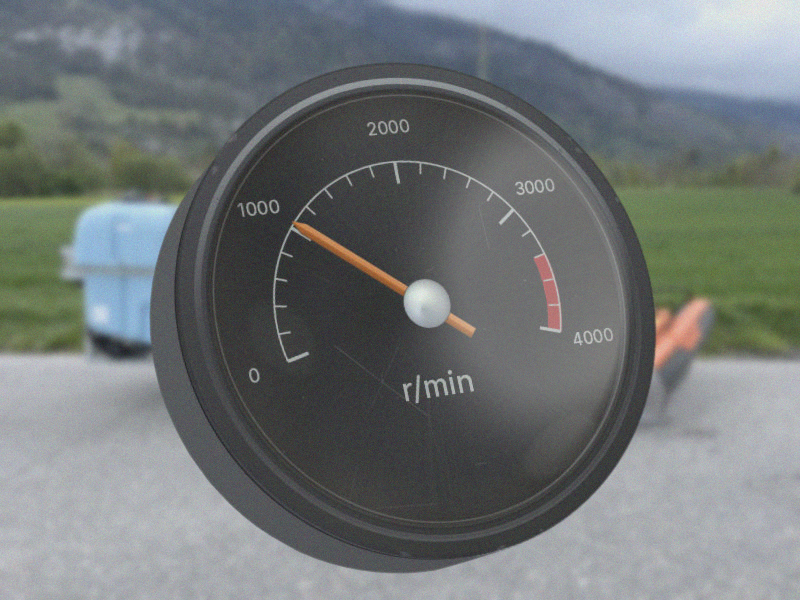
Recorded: 1000 (rpm)
